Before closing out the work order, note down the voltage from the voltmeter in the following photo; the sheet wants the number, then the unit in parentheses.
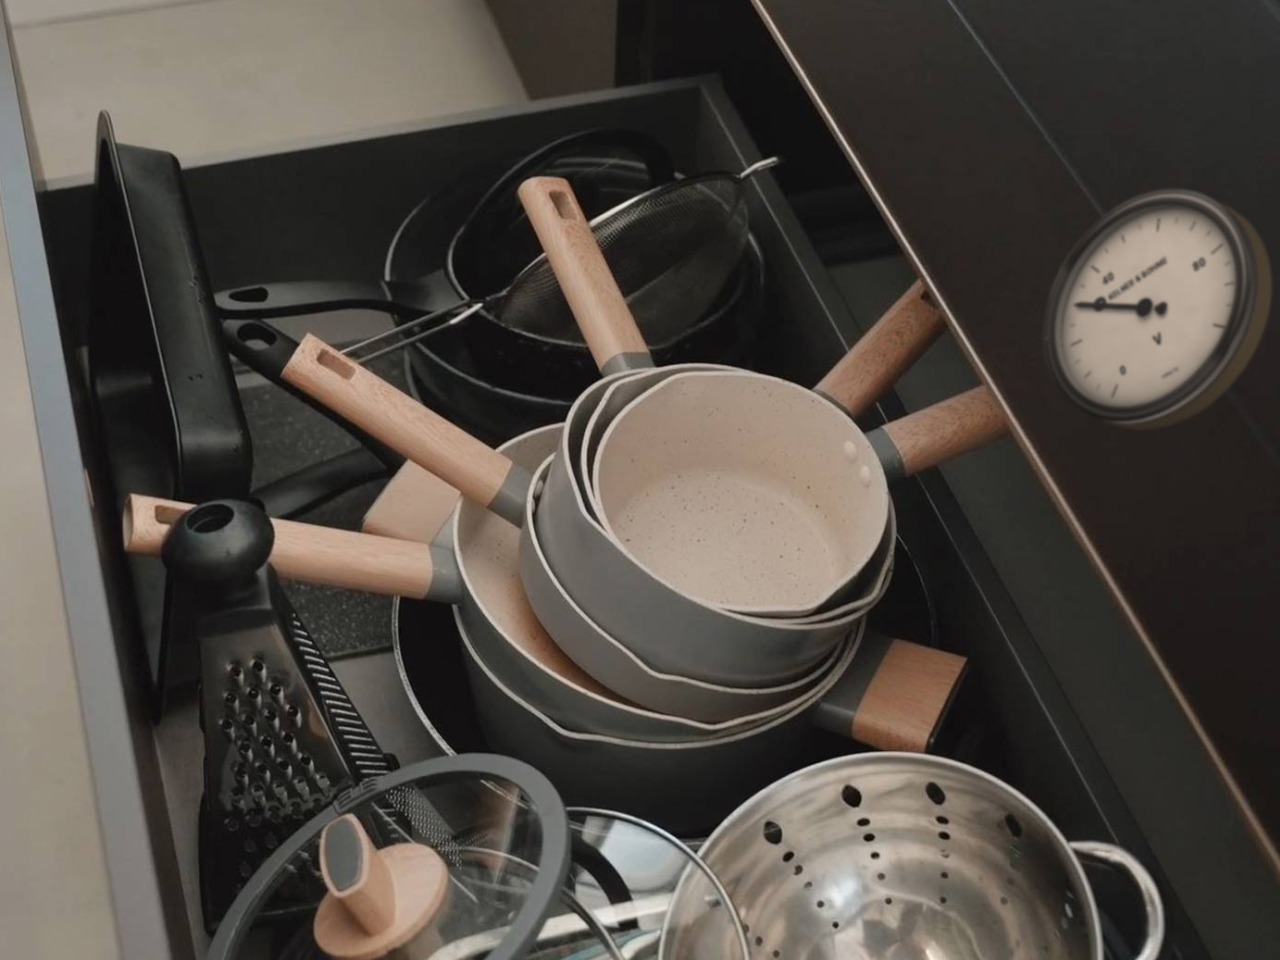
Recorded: 30 (V)
